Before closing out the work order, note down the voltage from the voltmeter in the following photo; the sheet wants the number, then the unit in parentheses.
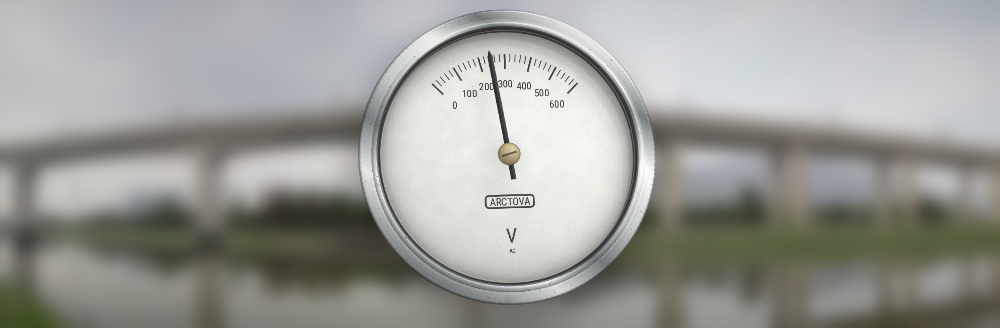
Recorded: 240 (V)
